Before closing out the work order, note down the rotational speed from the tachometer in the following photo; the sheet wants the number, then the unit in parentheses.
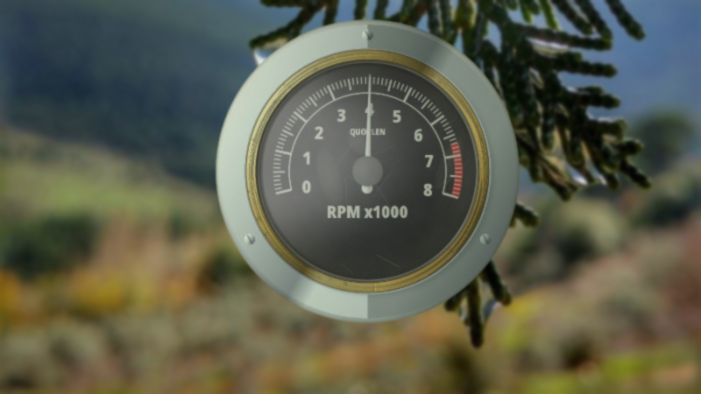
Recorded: 4000 (rpm)
